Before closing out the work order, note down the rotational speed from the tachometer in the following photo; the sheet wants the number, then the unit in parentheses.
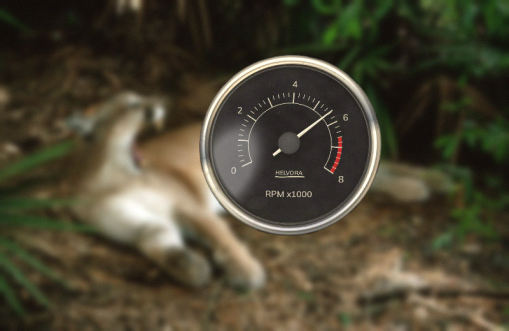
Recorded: 5600 (rpm)
